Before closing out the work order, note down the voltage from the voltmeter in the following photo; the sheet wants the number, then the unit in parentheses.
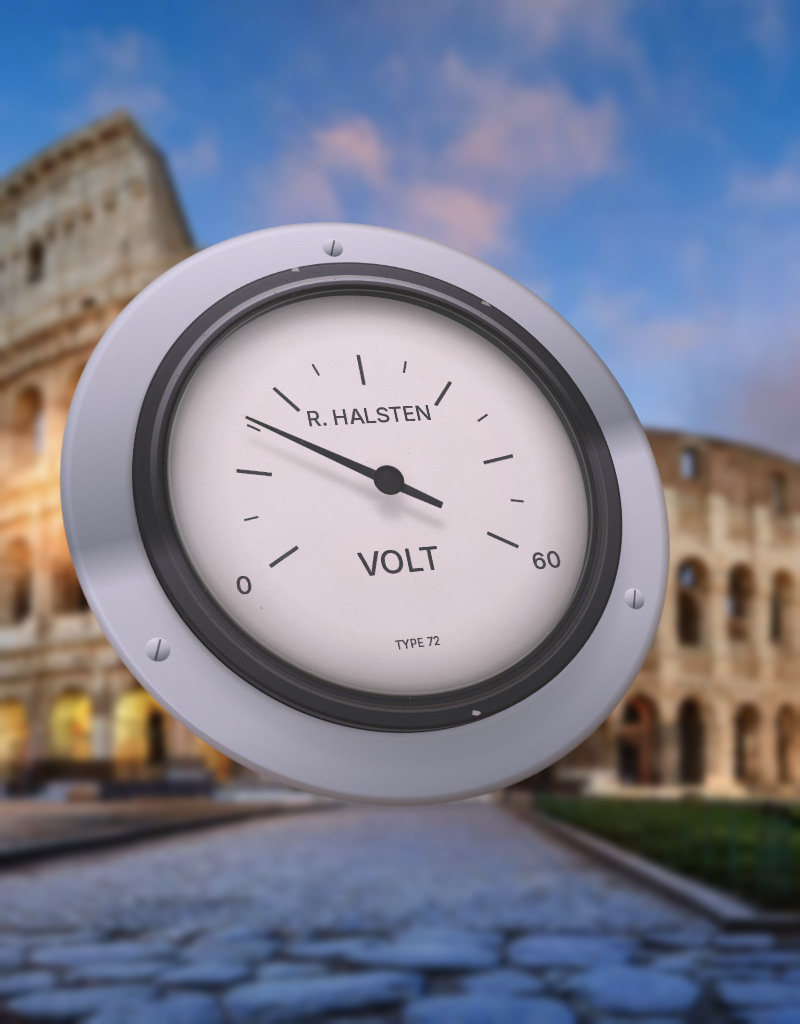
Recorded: 15 (V)
